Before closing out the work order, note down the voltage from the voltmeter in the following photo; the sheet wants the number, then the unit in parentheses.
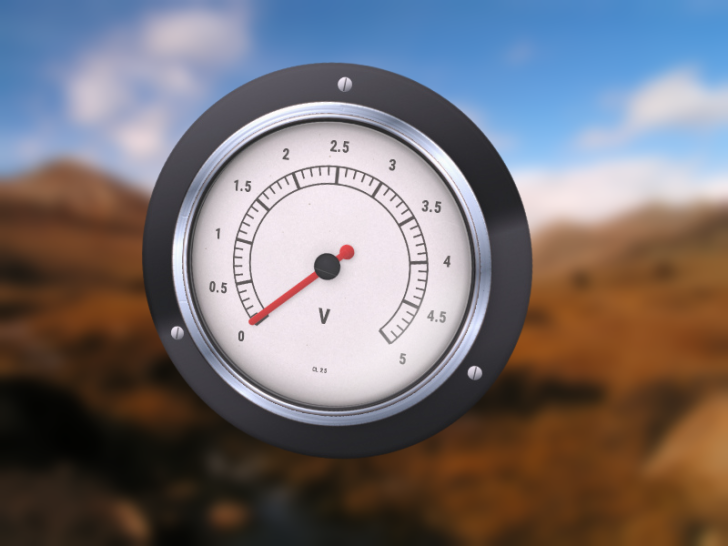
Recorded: 0.05 (V)
